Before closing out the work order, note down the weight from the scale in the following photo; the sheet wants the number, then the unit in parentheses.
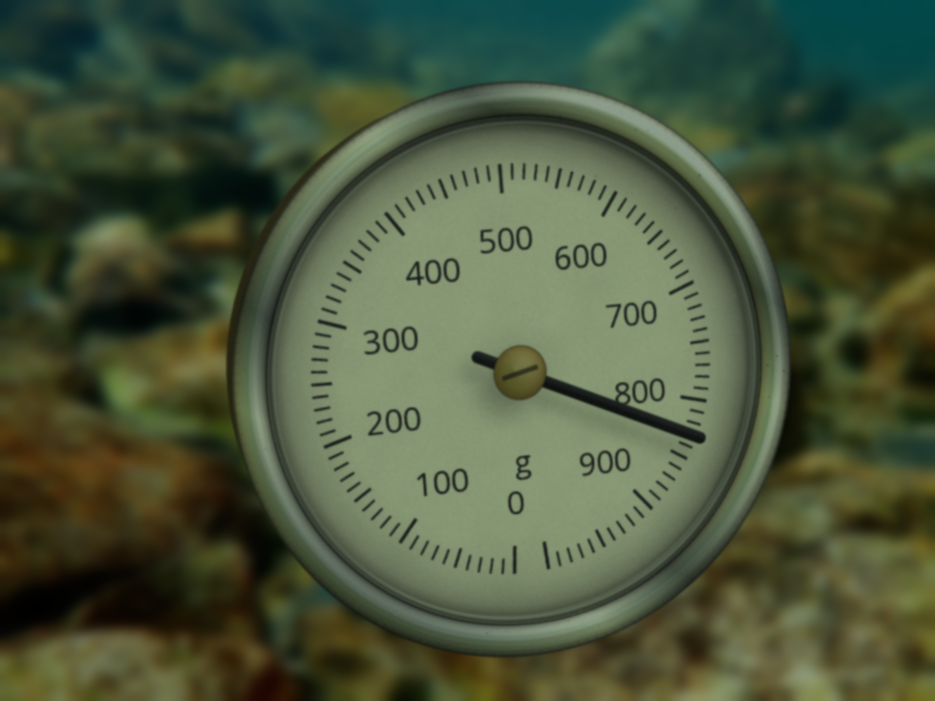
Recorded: 830 (g)
